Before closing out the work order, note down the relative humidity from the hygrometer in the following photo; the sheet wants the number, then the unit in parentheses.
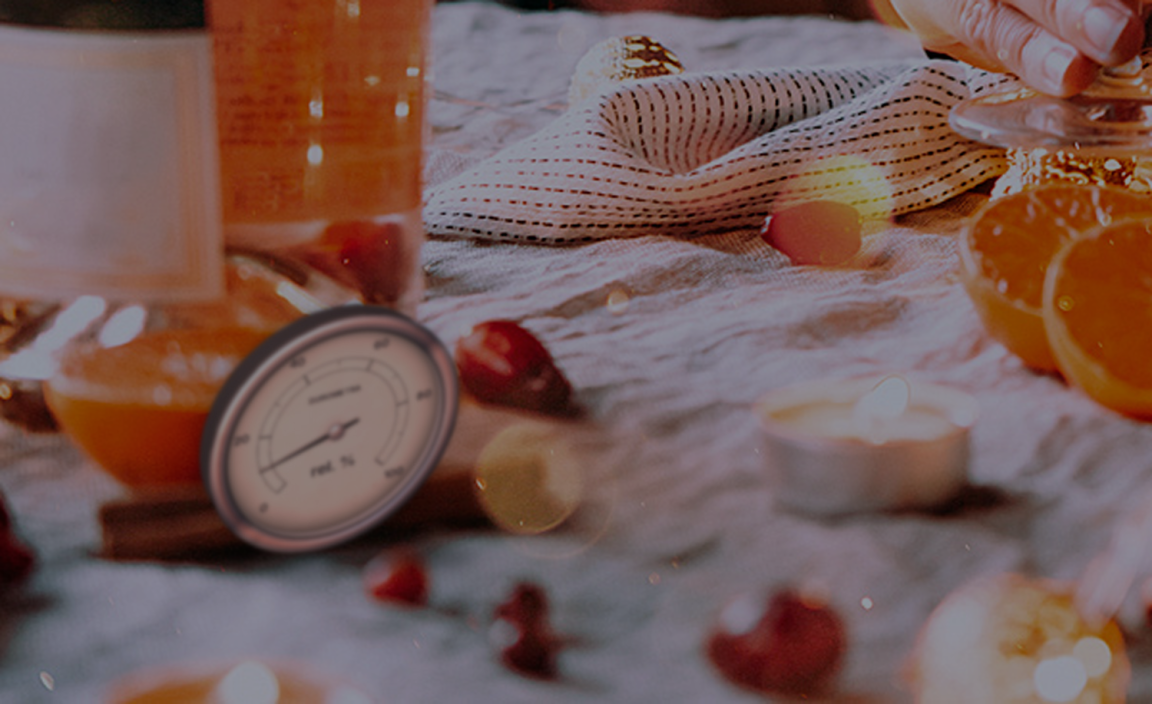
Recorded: 10 (%)
